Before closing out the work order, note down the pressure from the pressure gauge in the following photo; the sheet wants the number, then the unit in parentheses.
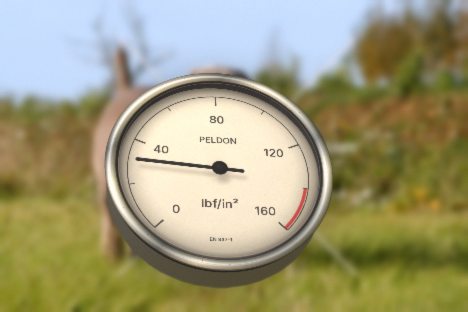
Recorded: 30 (psi)
